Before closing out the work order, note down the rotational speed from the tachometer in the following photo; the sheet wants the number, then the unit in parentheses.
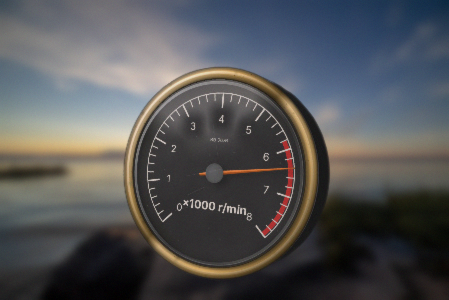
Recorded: 6400 (rpm)
